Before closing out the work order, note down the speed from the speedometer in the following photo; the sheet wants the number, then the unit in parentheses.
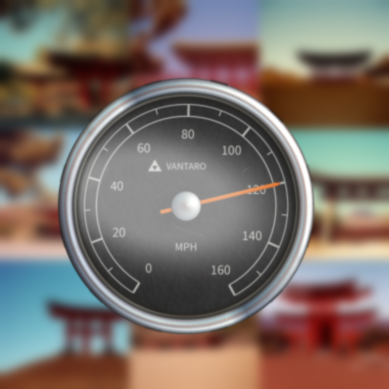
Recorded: 120 (mph)
